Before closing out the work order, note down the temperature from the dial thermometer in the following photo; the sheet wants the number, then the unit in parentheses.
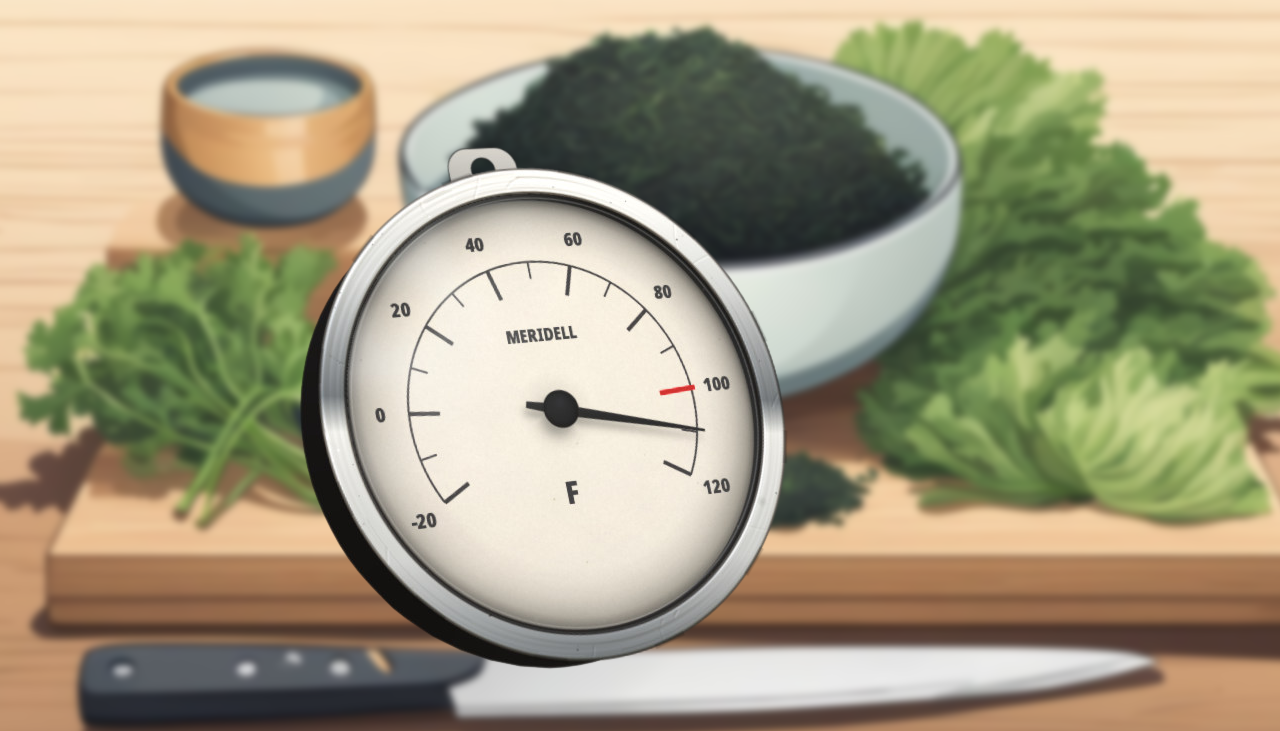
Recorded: 110 (°F)
